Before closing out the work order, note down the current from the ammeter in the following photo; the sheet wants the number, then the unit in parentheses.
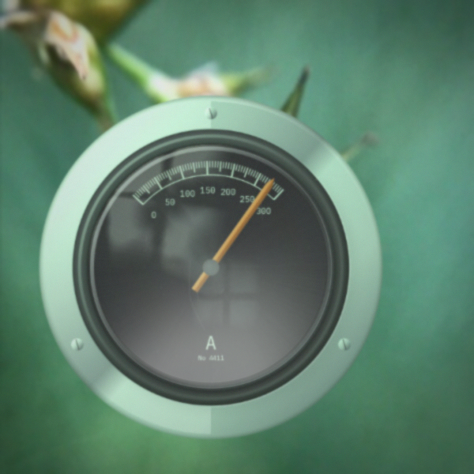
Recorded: 275 (A)
